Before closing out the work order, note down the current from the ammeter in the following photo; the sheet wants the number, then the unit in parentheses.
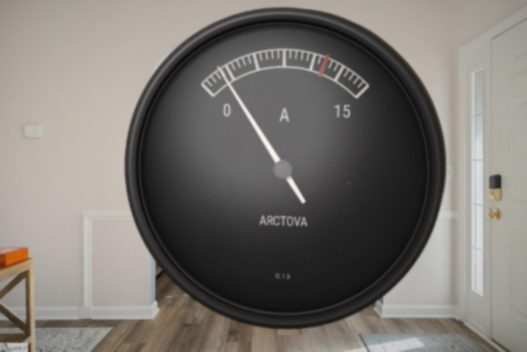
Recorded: 2 (A)
